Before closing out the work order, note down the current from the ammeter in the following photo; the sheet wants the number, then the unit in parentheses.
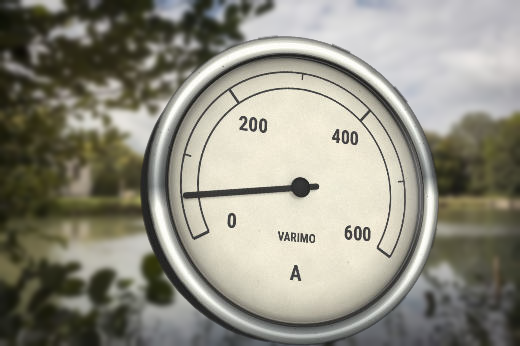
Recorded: 50 (A)
